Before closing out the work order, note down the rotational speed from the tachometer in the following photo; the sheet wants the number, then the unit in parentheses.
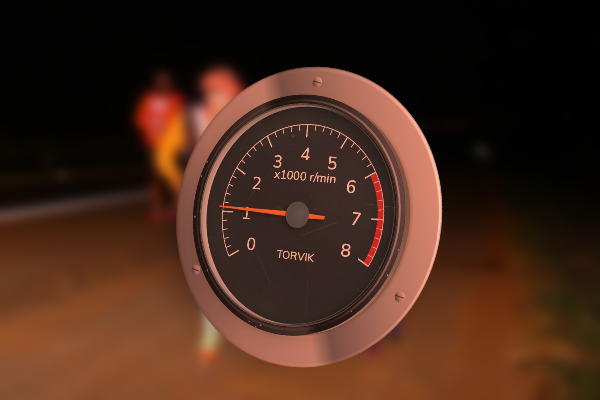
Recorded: 1100 (rpm)
